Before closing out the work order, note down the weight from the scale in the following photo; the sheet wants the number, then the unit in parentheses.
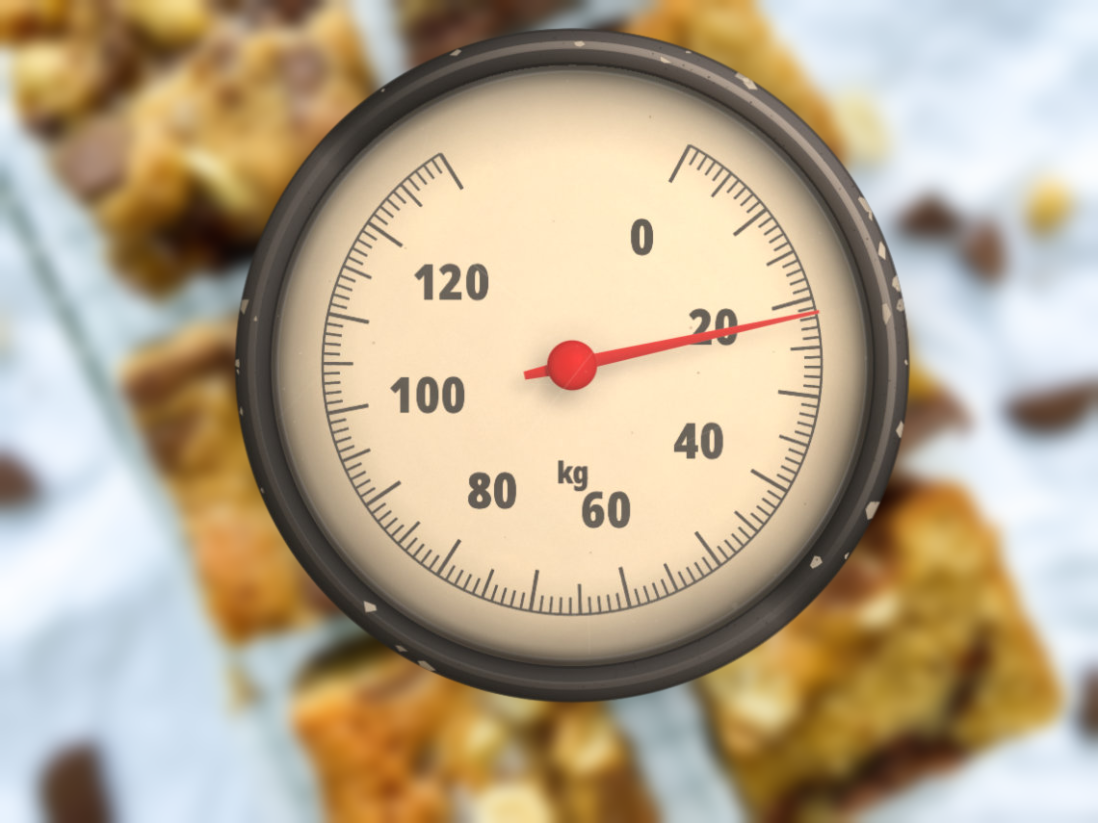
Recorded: 21.5 (kg)
